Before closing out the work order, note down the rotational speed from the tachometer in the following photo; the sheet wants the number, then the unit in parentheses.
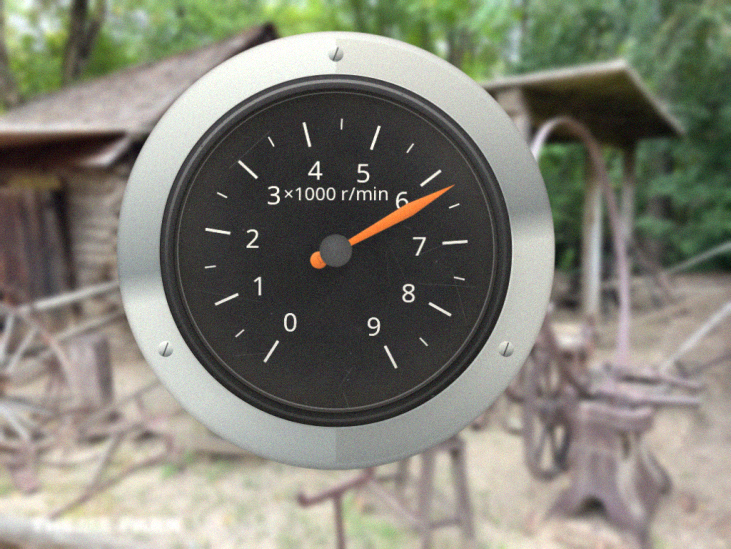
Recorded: 6250 (rpm)
